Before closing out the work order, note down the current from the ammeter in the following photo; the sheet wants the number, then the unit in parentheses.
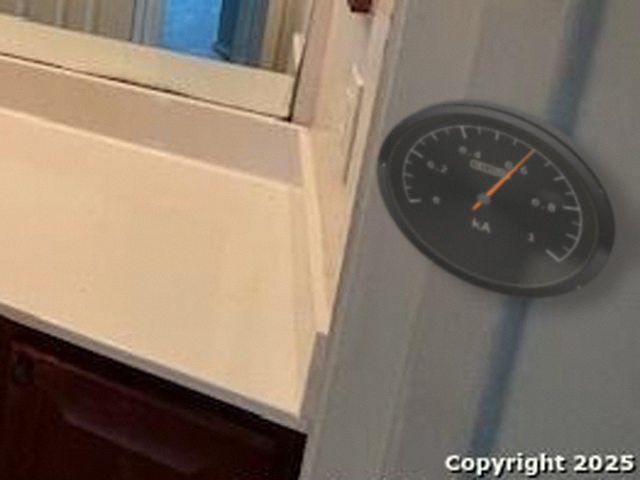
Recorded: 0.6 (kA)
